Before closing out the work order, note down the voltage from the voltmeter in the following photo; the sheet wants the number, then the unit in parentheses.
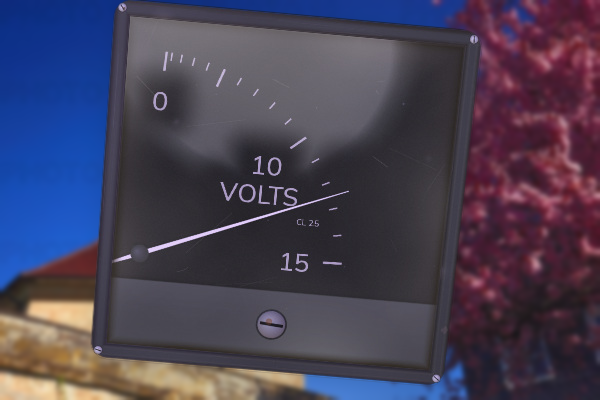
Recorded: 12.5 (V)
